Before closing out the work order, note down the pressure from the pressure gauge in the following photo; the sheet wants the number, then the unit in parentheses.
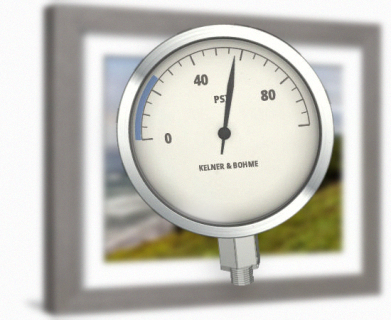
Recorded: 57.5 (psi)
